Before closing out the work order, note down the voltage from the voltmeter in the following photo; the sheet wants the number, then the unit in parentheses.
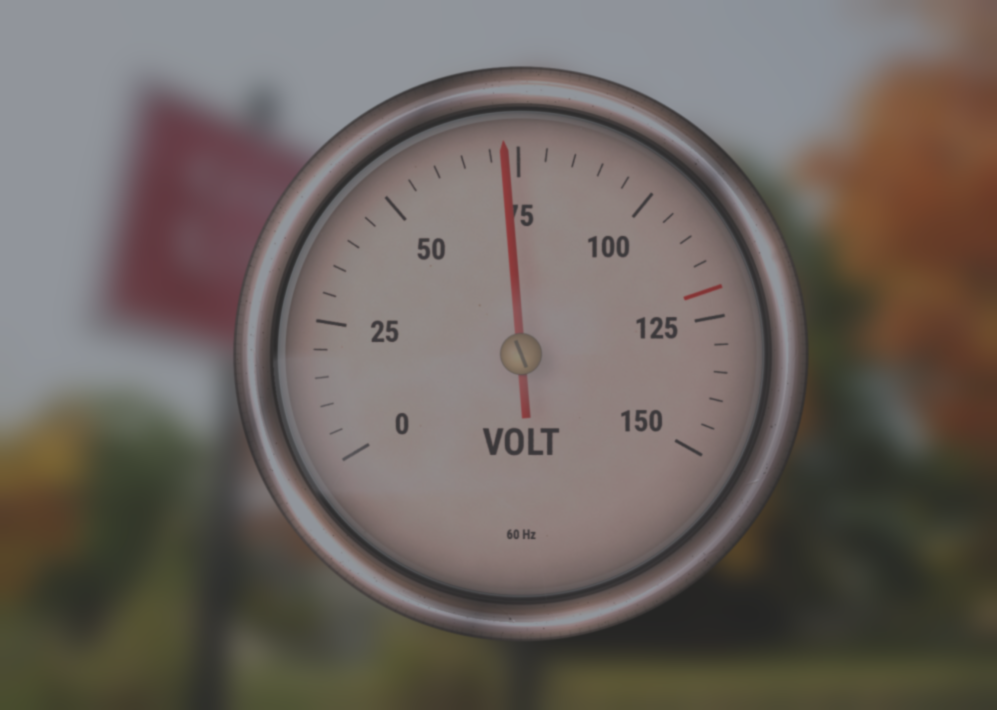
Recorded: 72.5 (V)
